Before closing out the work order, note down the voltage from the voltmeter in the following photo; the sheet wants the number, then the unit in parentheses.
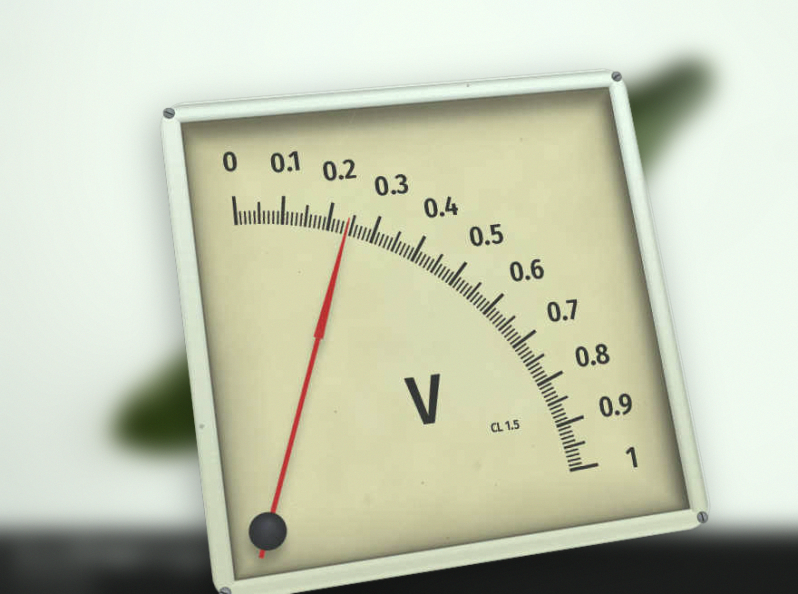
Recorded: 0.24 (V)
